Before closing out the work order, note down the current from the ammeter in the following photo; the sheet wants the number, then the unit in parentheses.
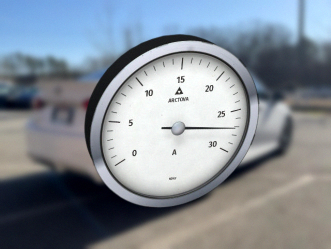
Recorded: 27 (A)
